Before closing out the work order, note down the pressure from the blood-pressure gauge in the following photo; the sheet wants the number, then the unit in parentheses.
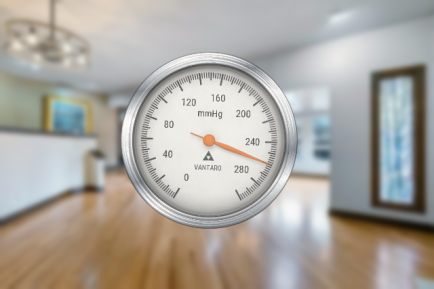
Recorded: 260 (mmHg)
